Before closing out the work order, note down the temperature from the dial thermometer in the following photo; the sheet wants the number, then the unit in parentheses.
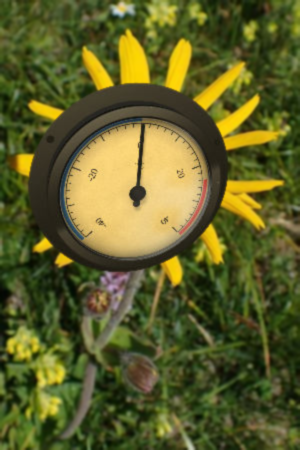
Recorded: 0 (°C)
